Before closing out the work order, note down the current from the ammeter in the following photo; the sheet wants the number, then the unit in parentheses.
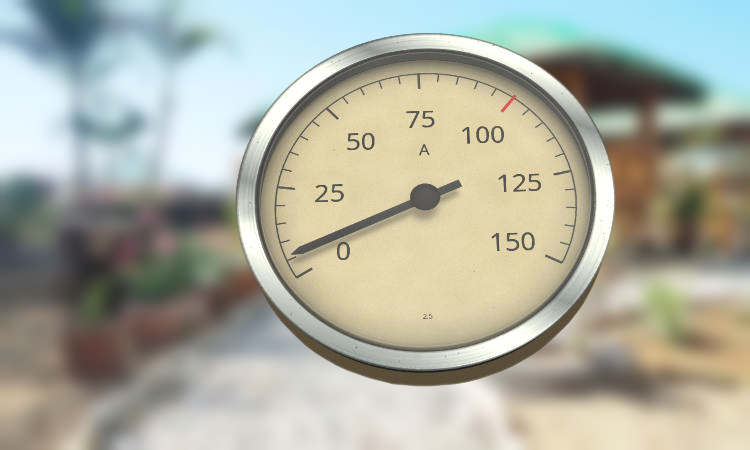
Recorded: 5 (A)
